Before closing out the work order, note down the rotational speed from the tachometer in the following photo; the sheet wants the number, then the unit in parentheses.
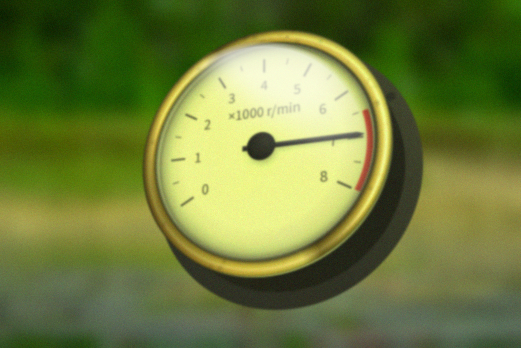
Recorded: 7000 (rpm)
